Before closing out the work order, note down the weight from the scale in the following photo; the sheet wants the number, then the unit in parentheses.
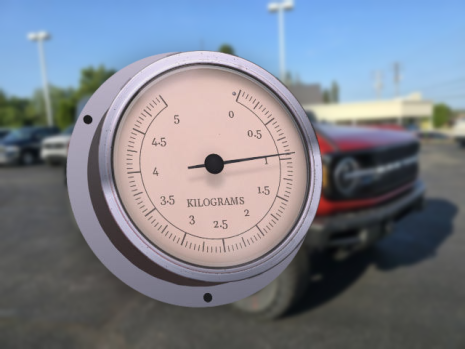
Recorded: 0.95 (kg)
